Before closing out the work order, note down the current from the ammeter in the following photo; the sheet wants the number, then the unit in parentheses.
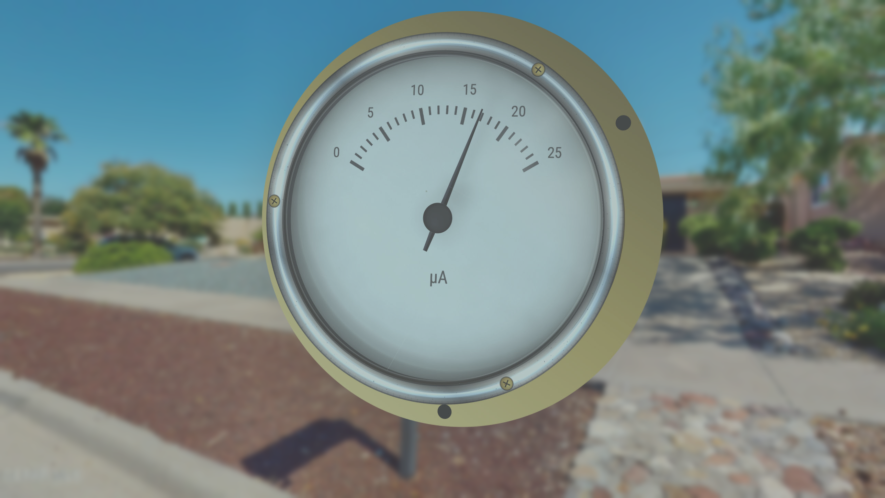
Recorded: 17 (µA)
